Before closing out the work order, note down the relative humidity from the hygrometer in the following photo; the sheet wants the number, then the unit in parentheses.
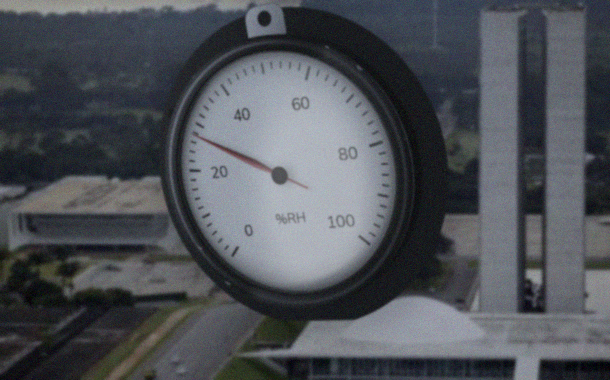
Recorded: 28 (%)
